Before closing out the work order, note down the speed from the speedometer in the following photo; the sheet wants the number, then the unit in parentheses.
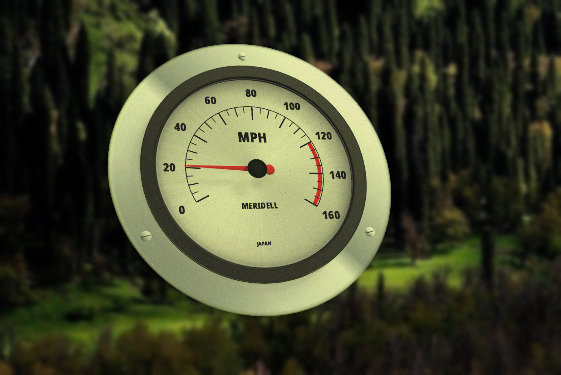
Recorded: 20 (mph)
